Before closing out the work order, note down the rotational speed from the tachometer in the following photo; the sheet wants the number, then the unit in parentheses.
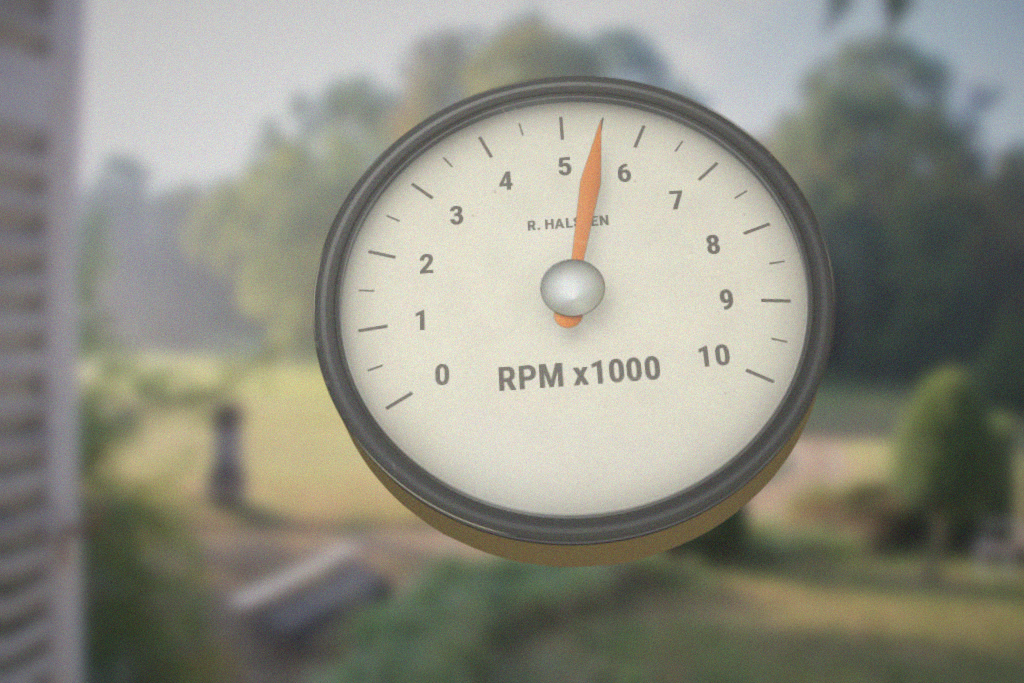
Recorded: 5500 (rpm)
